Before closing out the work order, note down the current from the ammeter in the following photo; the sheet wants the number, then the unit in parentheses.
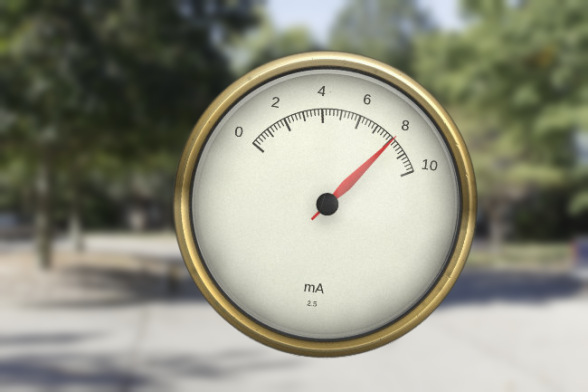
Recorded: 8 (mA)
